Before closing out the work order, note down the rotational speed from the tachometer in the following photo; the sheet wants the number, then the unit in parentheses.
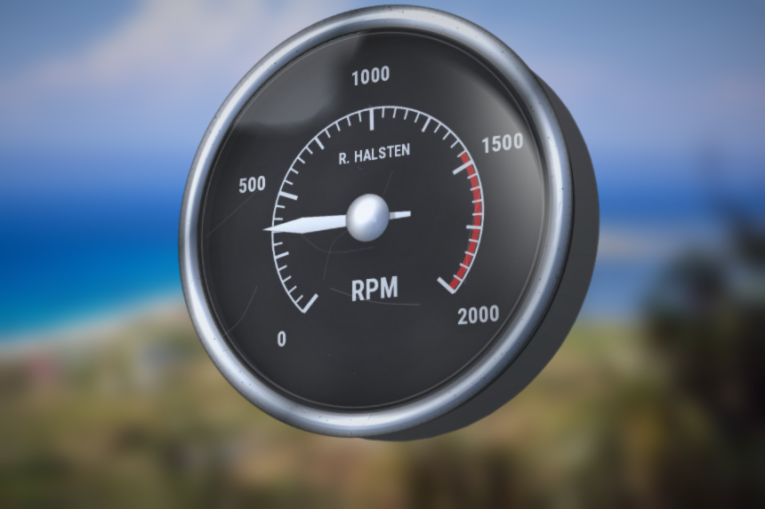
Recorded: 350 (rpm)
